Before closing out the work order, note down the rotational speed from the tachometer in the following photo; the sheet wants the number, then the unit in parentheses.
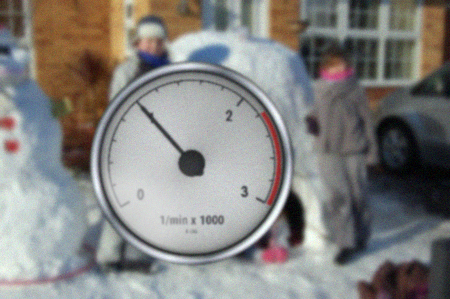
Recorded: 1000 (rpm)
